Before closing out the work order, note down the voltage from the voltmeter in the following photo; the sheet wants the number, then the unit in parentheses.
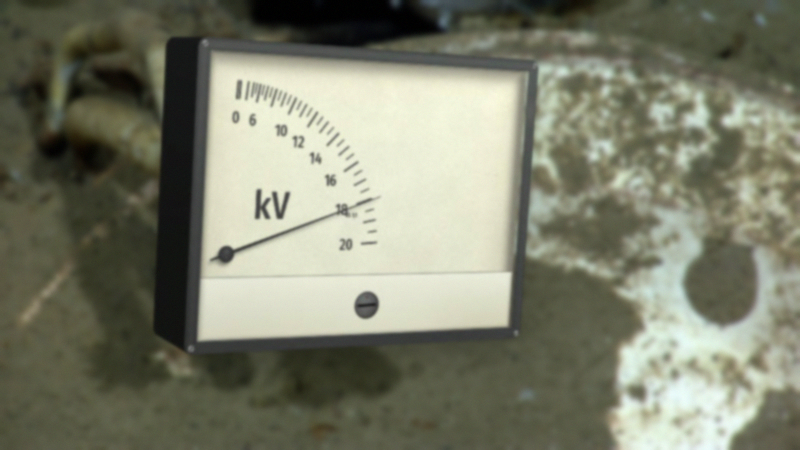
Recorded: 18 (kV)
